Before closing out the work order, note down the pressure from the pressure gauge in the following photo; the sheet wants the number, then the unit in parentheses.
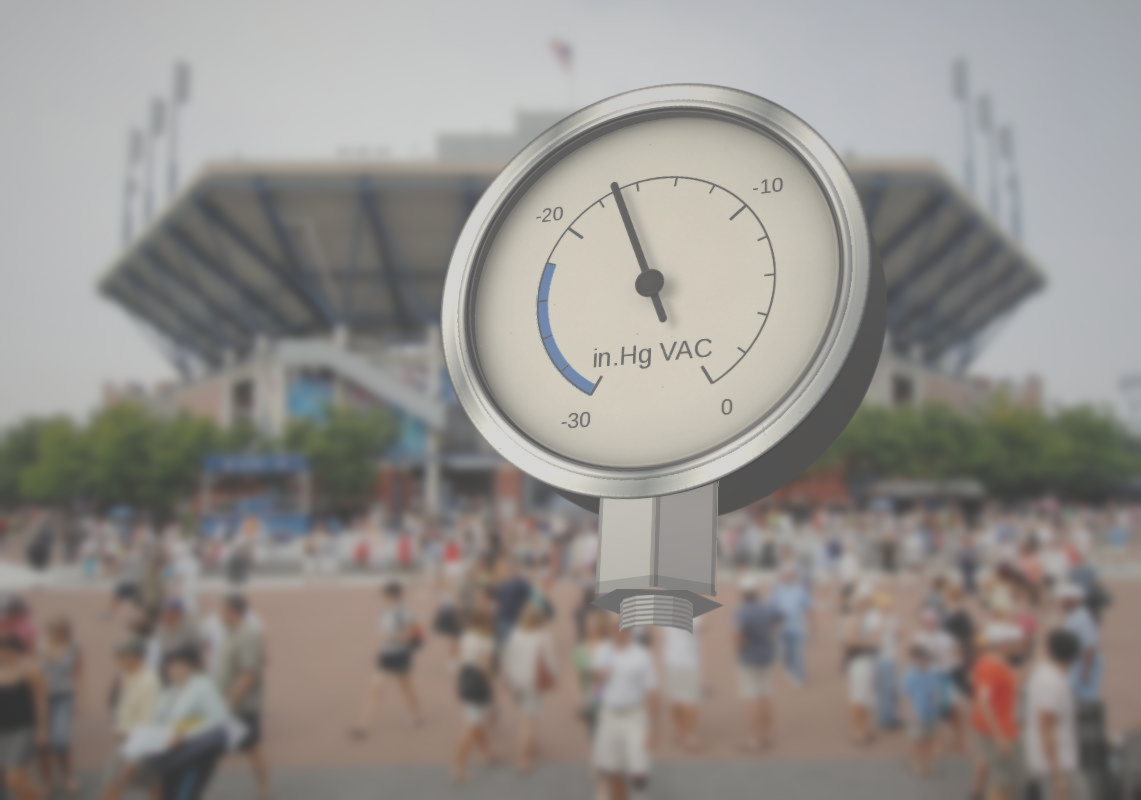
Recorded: -17 (inHg)
